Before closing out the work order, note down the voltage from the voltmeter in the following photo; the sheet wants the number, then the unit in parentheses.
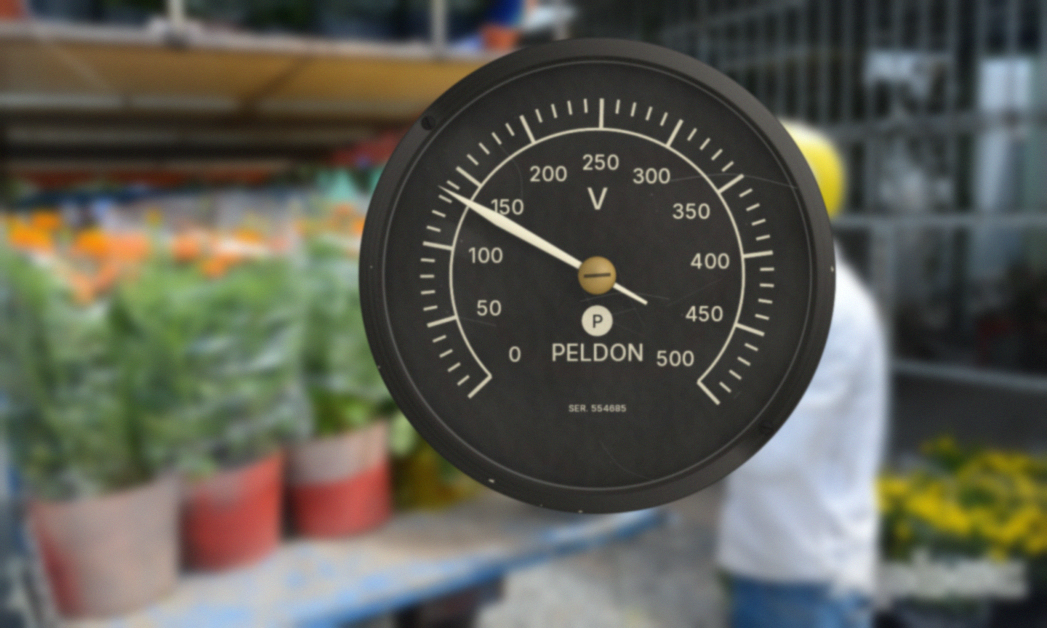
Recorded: 135 (V)
